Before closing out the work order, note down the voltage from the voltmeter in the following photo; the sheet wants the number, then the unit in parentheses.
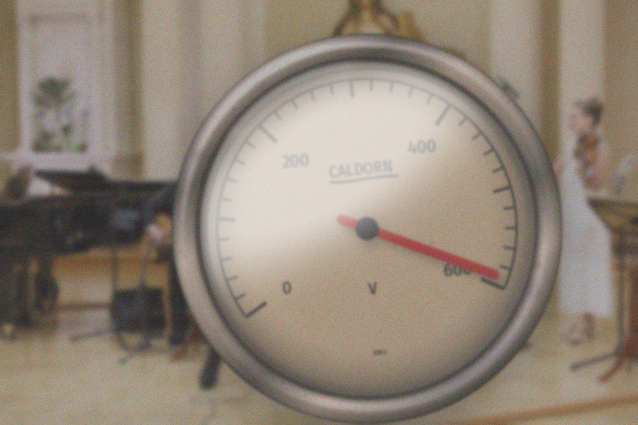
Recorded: 590 (V)
